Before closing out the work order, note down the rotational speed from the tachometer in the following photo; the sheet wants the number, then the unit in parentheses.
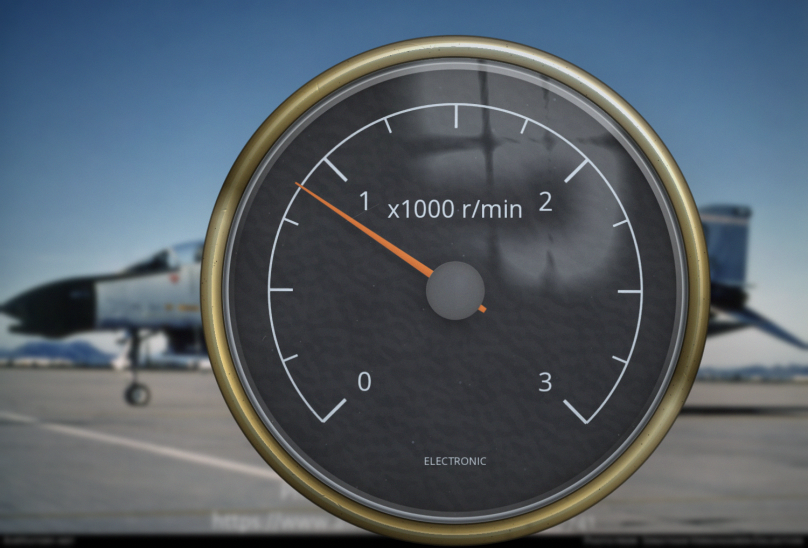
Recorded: 875 (rpm)
